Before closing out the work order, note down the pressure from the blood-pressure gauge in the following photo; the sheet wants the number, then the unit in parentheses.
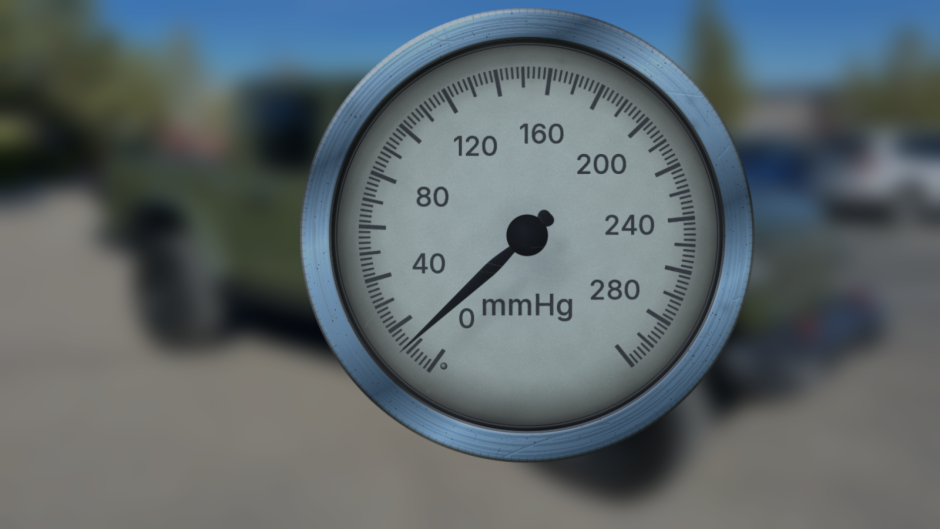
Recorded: 12 (mmHg)
